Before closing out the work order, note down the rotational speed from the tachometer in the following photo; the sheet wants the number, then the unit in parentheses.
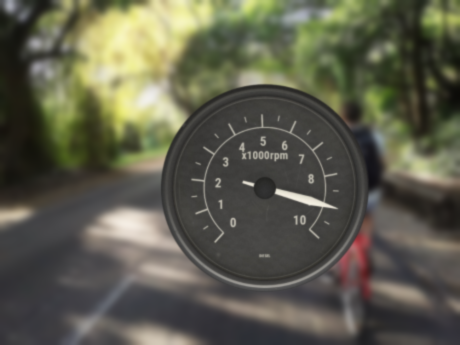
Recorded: 9000 (rpm)
